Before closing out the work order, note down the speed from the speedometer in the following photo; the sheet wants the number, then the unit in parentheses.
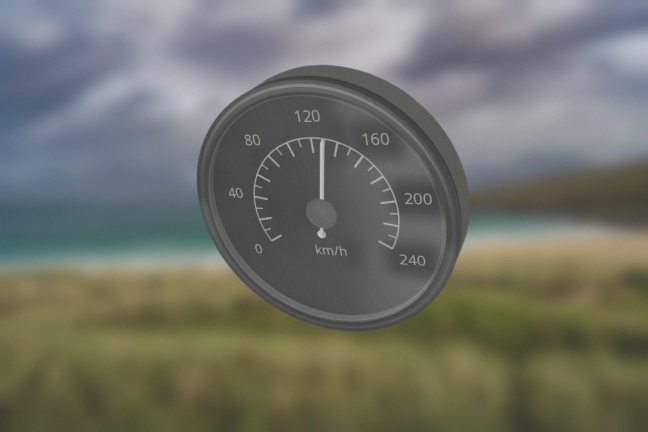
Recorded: 130 (km/h)
